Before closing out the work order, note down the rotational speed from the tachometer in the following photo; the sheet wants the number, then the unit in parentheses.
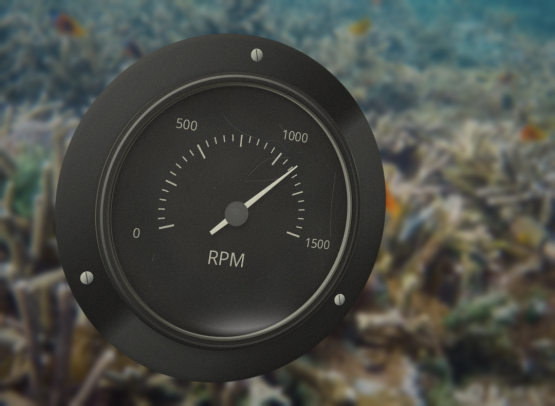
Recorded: 1100 (rpm)
